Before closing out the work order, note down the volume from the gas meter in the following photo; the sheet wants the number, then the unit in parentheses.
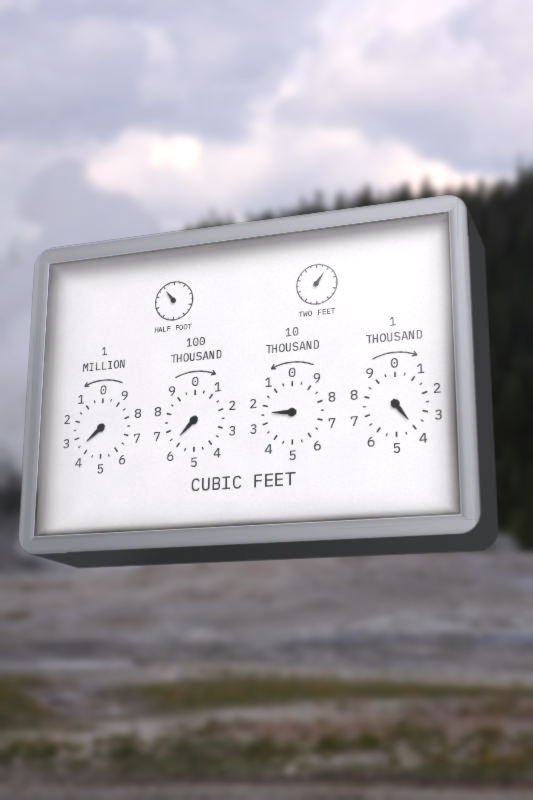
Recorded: 362400 (ft³)
